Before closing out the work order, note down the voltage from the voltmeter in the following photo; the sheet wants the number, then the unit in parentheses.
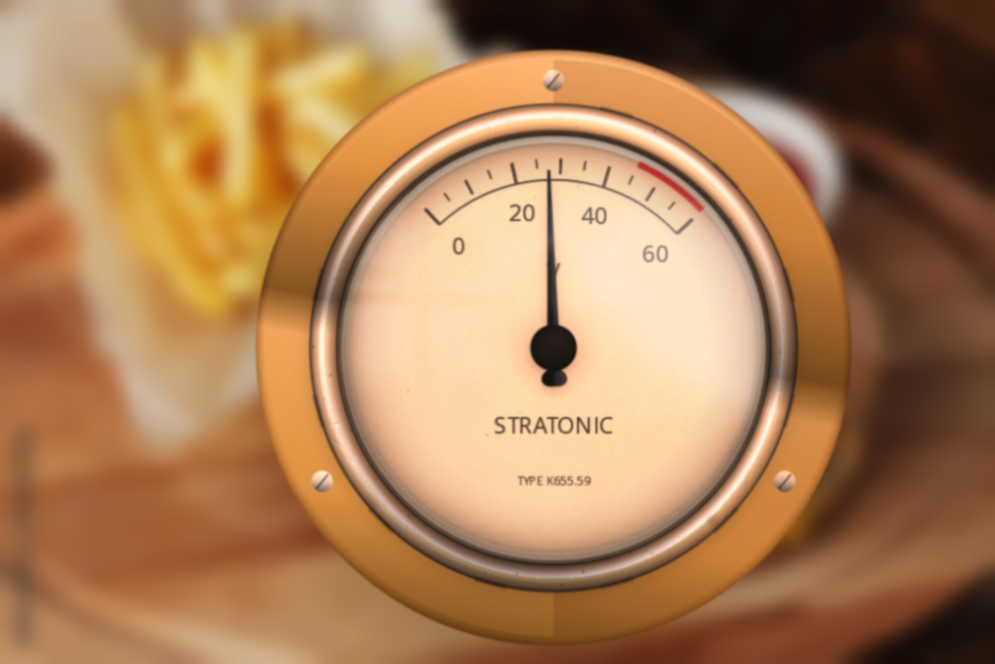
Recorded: 27.5 (V)
